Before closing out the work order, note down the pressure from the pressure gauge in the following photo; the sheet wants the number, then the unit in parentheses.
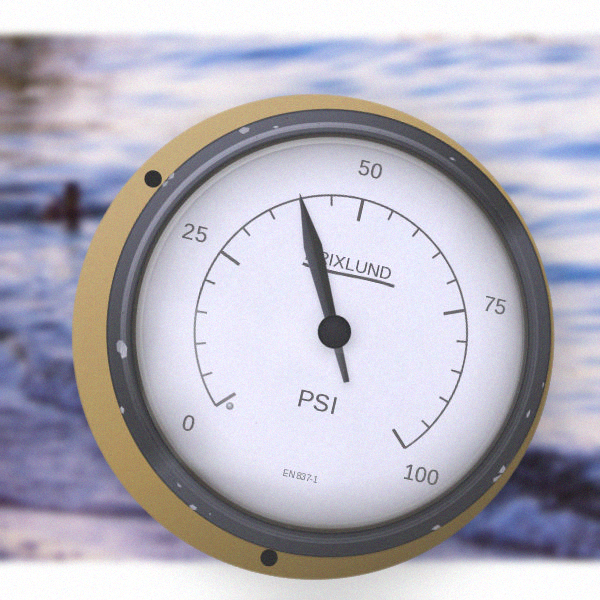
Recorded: 40 (psi)
